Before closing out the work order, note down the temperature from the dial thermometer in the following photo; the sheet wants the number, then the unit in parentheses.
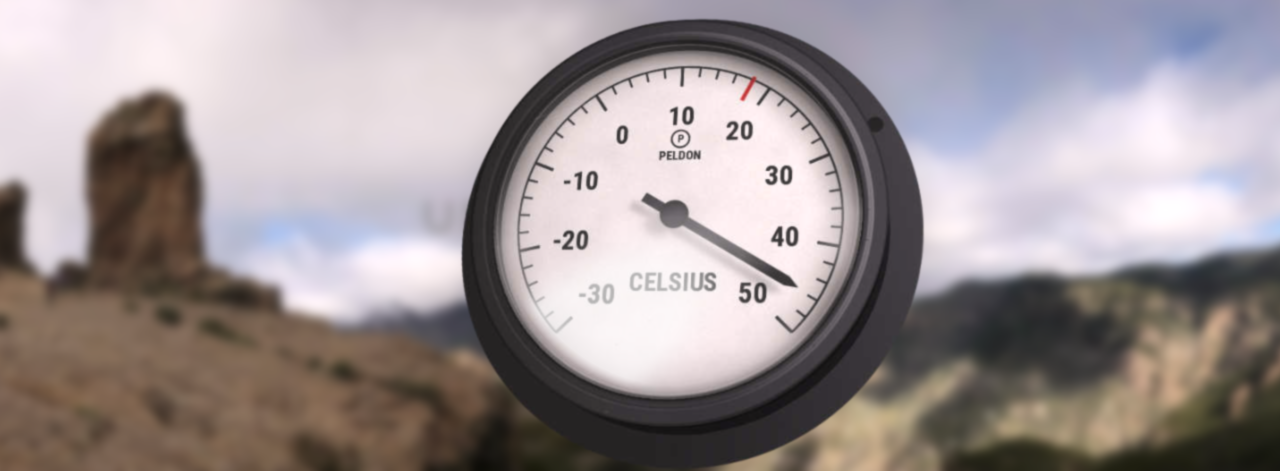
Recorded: 46 (°C)
